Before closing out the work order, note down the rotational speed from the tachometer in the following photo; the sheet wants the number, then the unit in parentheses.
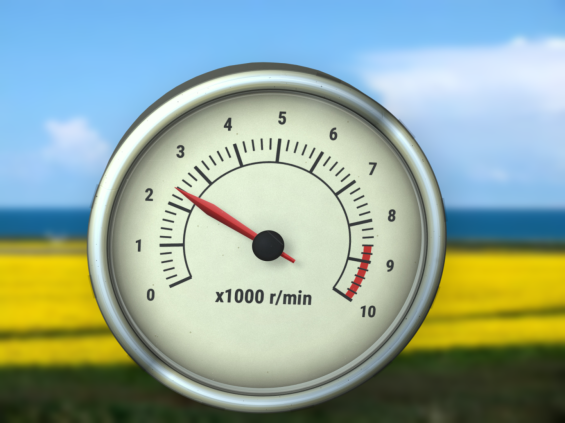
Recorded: 2400 (rpm)
